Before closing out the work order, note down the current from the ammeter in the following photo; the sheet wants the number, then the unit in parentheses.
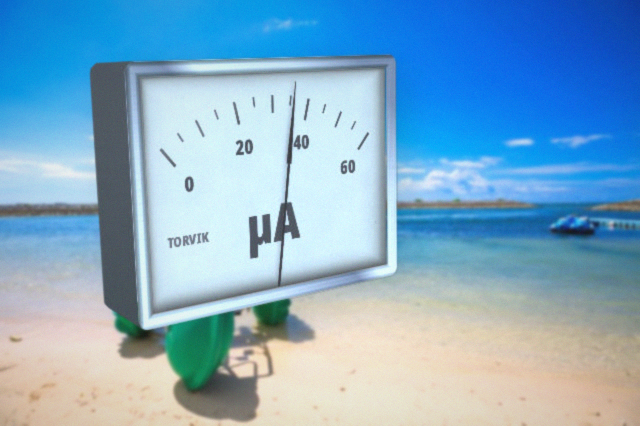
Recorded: 35 (µA)
